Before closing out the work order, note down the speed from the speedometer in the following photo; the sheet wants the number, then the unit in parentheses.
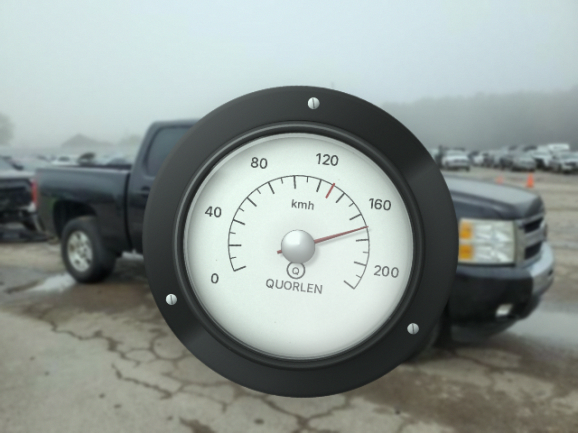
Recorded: 170 (km/h)
